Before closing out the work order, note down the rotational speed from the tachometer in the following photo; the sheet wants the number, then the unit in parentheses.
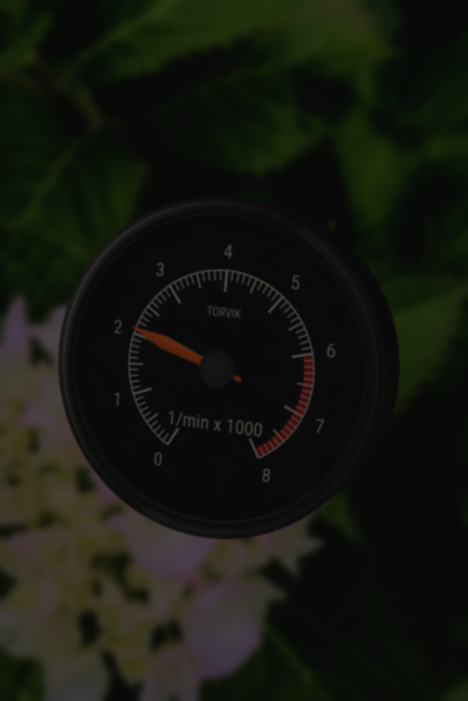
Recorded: 2100 (rpm)
